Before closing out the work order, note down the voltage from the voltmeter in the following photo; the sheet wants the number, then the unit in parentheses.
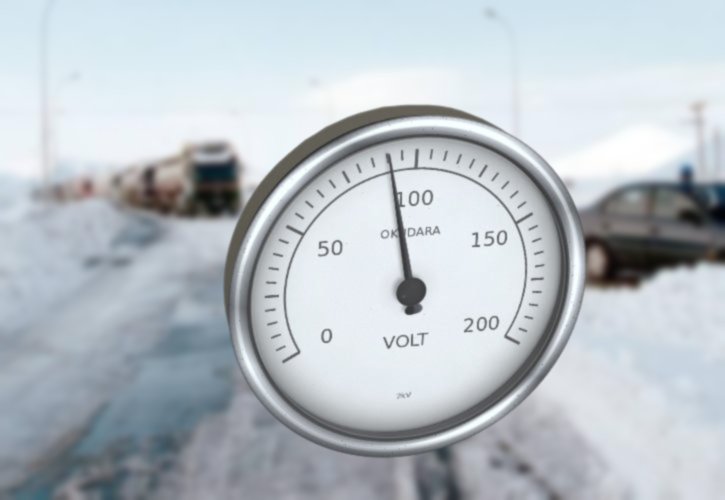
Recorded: 90 (V)
